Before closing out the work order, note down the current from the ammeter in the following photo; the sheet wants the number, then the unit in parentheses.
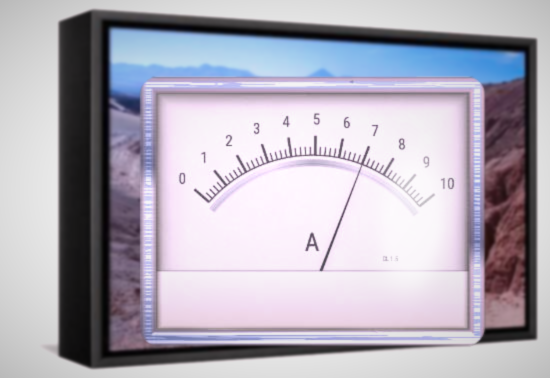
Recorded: 7 (A)
